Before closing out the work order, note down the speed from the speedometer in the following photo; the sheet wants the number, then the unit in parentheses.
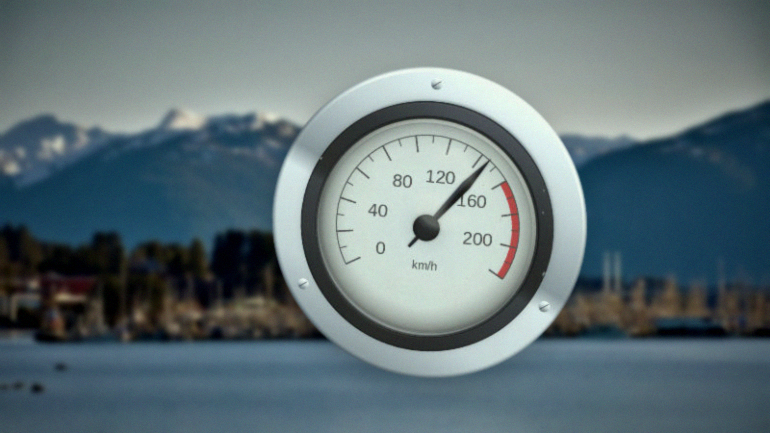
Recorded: 145 (km/h)
